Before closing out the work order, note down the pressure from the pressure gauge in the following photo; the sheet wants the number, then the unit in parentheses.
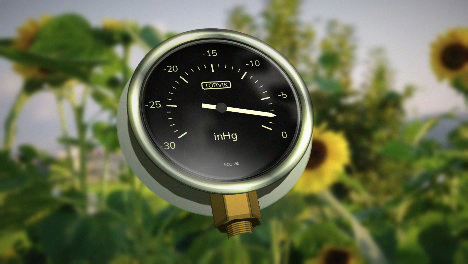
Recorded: -2 (inHg)
